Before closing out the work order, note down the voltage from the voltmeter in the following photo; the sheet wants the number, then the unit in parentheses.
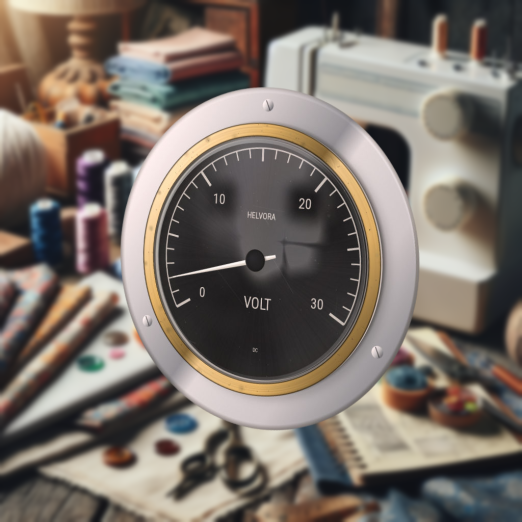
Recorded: 2 (V)
